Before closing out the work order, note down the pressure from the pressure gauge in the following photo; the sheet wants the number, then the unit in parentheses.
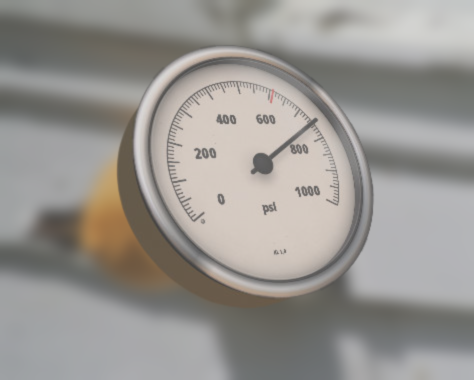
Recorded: 750 (psi)
